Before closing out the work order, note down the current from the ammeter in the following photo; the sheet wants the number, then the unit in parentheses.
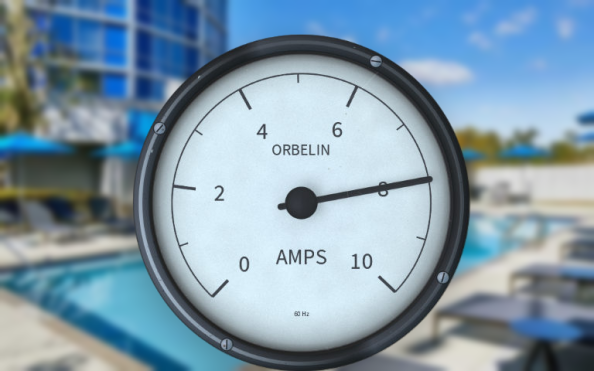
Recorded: 8 (A)
